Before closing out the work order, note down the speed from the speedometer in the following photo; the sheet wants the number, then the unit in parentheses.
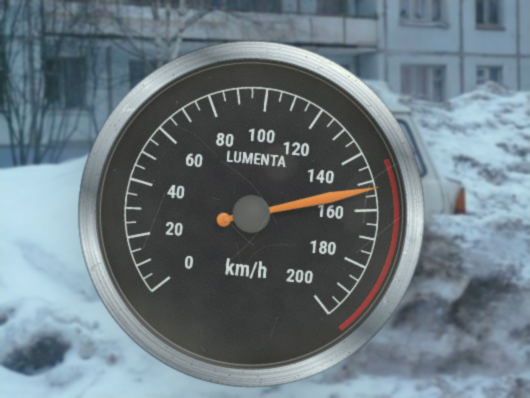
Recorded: 152.5 (km/h)
